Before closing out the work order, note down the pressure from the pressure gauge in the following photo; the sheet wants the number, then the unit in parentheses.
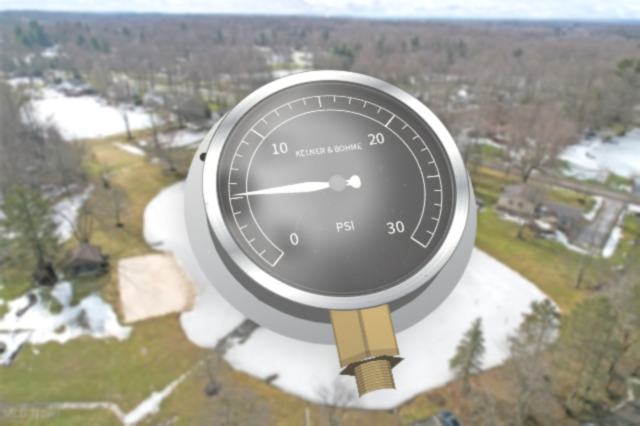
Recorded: 5 (psi)
